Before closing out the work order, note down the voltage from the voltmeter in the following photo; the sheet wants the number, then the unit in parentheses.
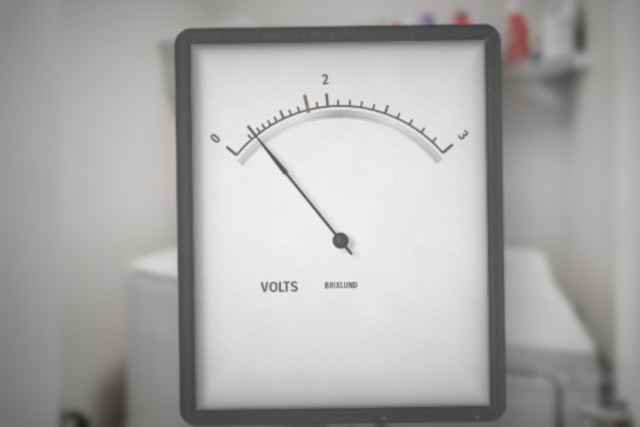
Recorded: 1 (V)
